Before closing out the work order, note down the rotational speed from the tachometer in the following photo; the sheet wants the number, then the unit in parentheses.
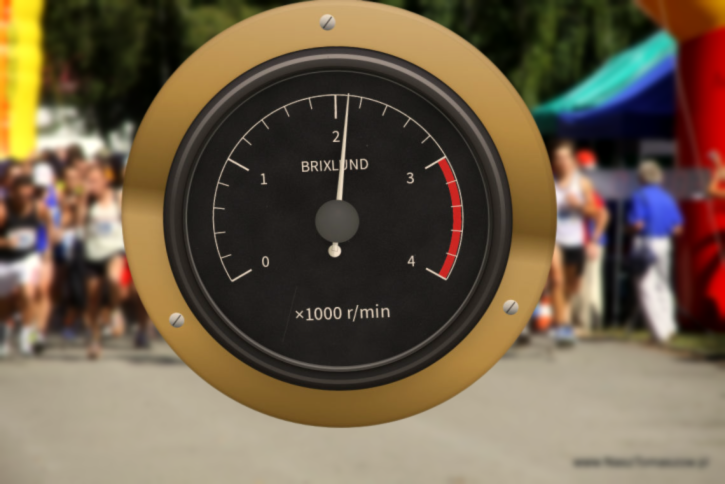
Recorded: 2100 (rpm)
